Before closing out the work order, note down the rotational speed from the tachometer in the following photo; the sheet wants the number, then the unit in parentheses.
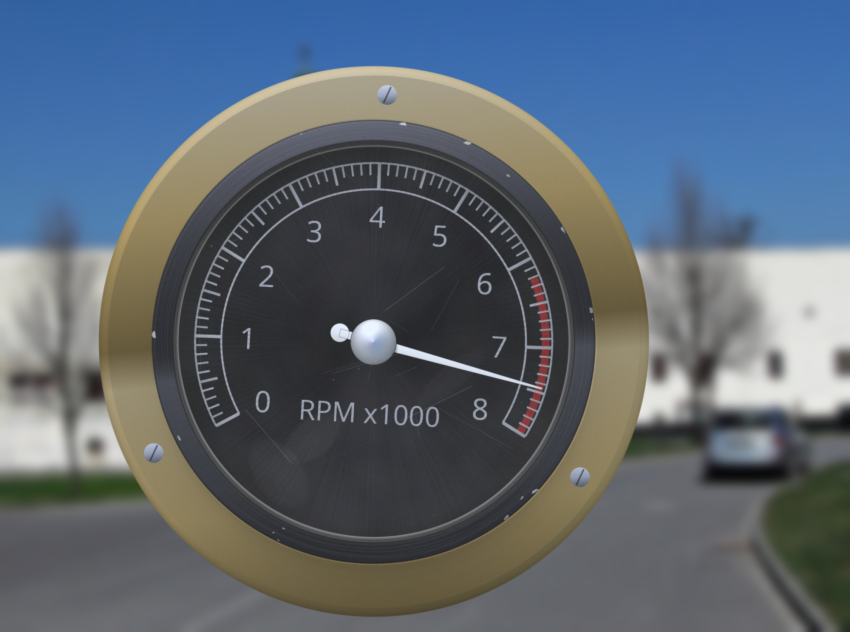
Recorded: 7450 (rpm)
